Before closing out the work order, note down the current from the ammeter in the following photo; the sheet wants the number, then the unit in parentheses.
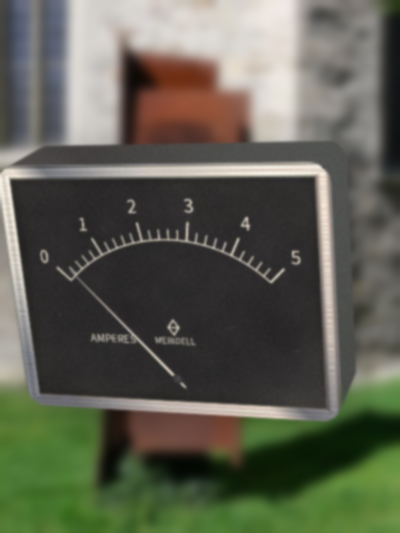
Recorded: 0.2 (A)
